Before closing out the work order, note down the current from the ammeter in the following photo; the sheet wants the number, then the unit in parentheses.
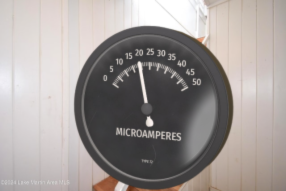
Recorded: 20 (µA)
